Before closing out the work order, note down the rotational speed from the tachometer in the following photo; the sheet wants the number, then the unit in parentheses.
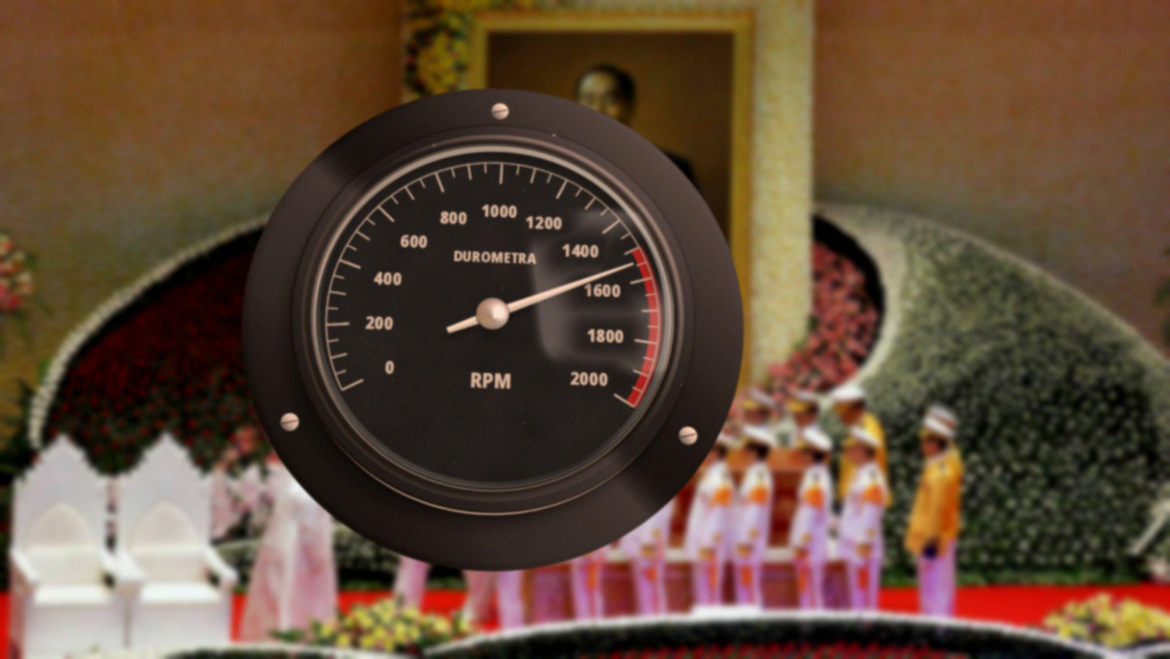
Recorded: 1550 (rpm)
